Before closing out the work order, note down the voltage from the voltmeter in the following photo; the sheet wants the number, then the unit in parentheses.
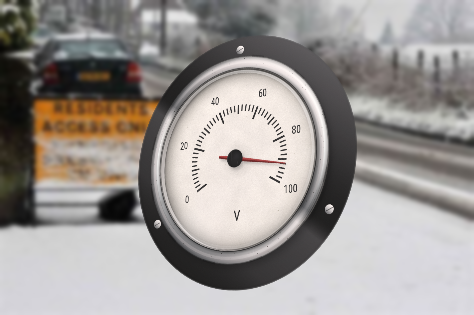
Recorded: 92 (V)
